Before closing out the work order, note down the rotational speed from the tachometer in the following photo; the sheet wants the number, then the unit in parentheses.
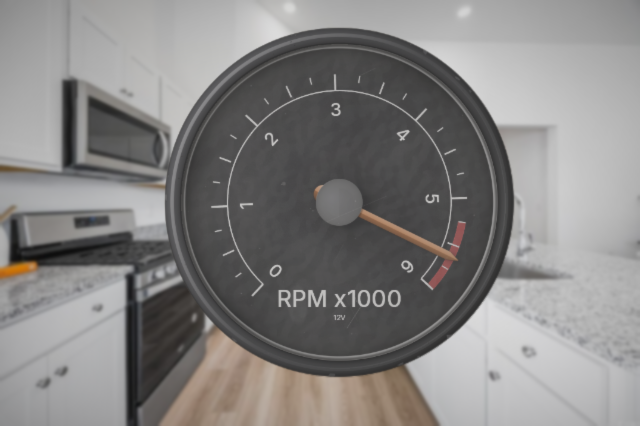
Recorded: 5625 (rpm)
